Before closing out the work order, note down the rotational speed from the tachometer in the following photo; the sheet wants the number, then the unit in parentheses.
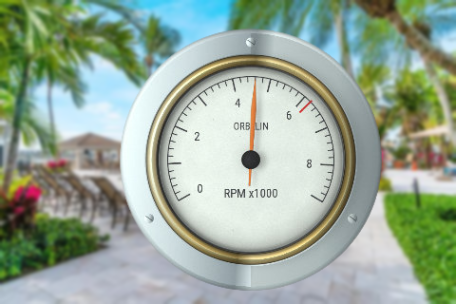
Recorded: 4600 (rpm)
